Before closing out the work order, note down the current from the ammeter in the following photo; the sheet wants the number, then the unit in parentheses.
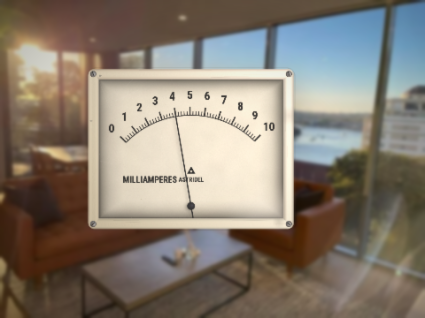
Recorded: 4 (mA)
